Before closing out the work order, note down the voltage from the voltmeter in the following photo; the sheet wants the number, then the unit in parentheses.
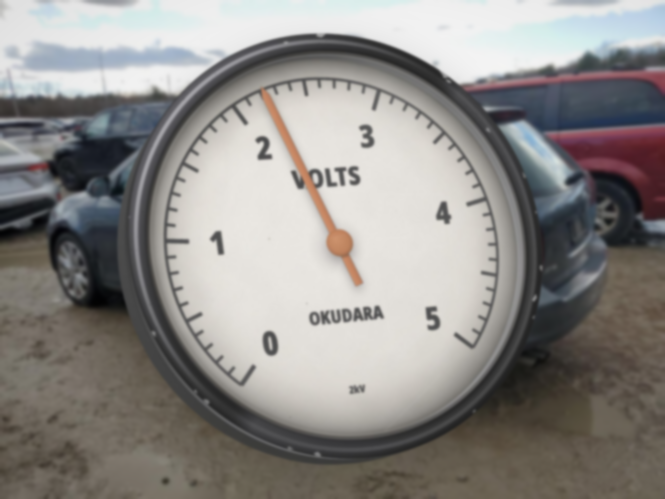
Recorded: 2.2 (V)
